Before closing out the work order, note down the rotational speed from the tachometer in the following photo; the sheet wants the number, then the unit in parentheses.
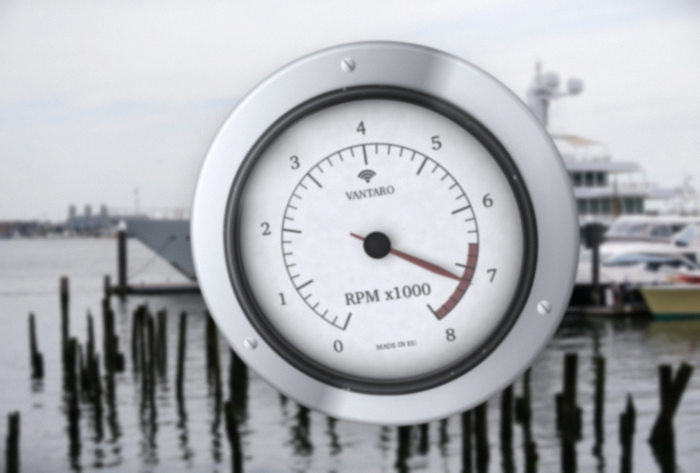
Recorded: 7200 (rpm)
